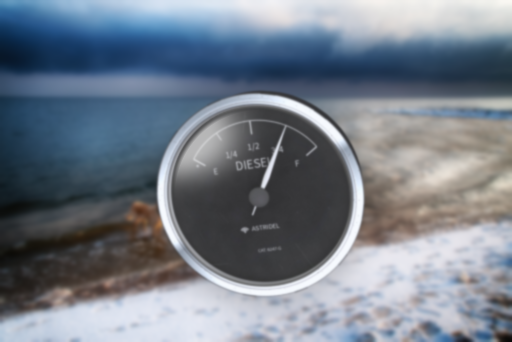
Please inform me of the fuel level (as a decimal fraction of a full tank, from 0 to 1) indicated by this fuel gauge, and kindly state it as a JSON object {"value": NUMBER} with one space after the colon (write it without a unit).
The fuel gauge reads {"value": 0.75}
